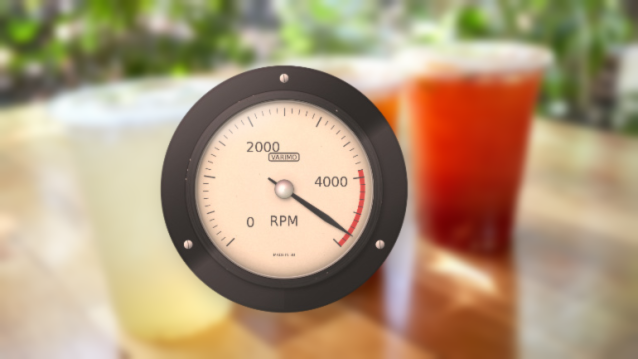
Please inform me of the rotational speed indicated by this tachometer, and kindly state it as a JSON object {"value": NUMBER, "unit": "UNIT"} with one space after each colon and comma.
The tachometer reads {"value": 4800, "unit": "rpm"}
